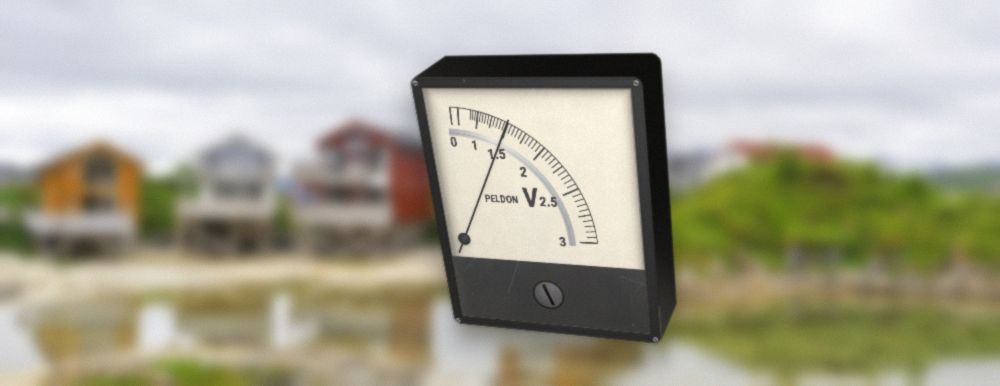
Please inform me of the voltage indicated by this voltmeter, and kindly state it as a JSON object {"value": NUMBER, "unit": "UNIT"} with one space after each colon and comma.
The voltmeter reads {"value": 1.5, "unit": "V"}
